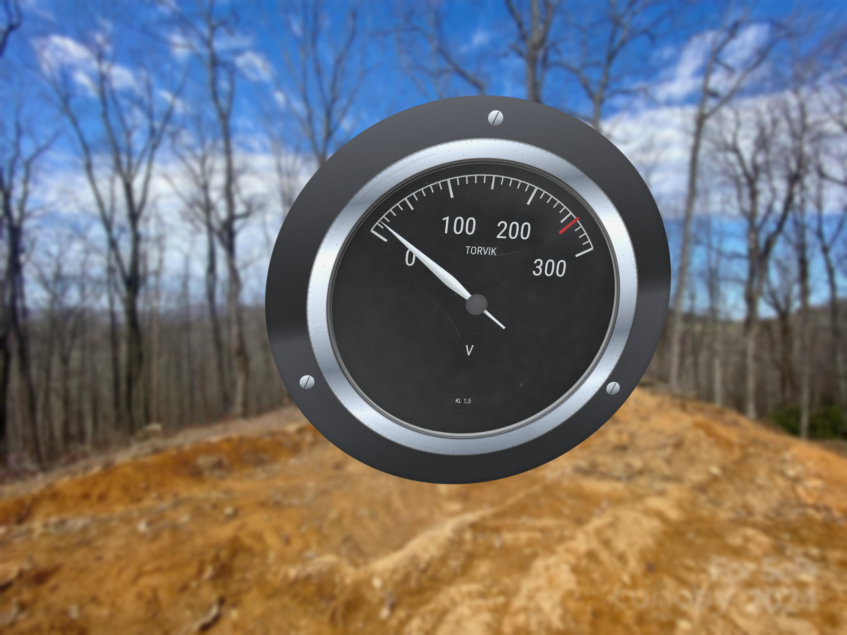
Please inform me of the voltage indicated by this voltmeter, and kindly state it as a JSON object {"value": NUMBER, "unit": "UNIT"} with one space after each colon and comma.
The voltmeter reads {"value": 15, "unit": "V"}
